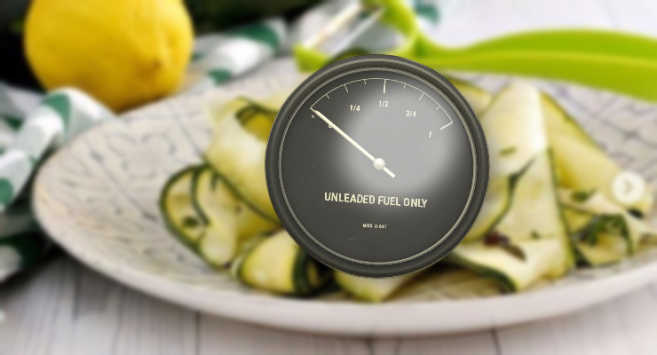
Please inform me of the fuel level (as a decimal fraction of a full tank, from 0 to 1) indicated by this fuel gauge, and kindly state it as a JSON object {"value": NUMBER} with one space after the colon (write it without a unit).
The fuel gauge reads {"value": 0}
